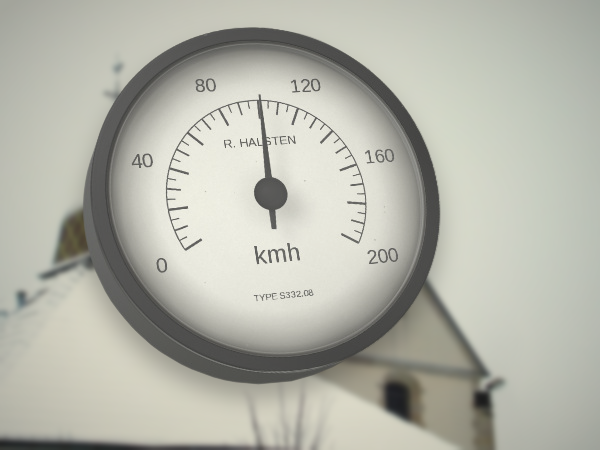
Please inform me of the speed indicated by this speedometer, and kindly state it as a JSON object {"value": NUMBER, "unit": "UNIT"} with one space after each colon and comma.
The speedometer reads {"value": 100, "unit": "km/h"}
